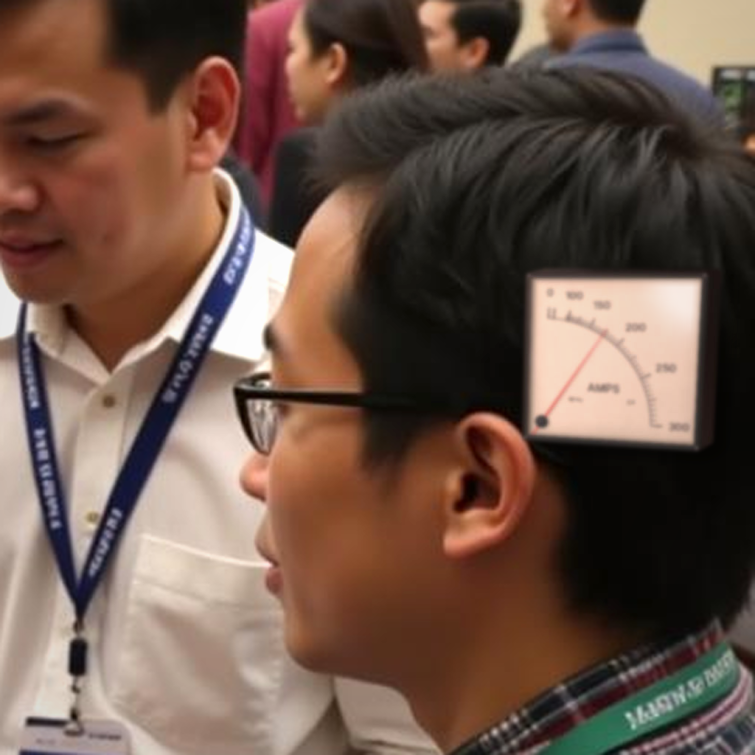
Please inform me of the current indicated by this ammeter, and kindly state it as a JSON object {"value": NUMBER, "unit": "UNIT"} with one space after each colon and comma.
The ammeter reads {"value": 175, "unit": "A"}
